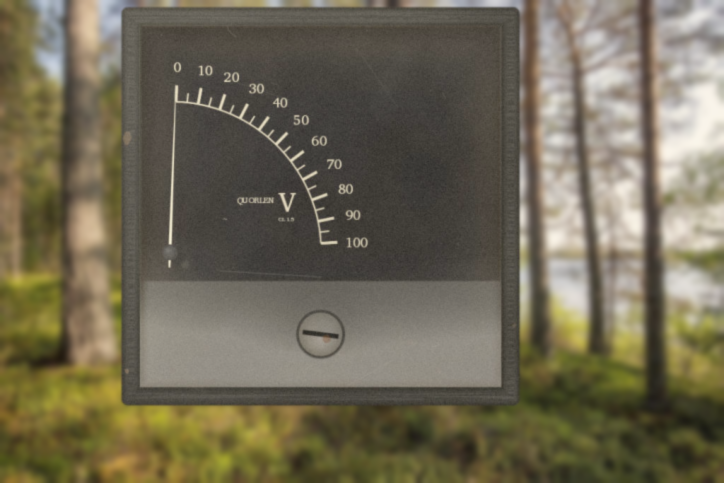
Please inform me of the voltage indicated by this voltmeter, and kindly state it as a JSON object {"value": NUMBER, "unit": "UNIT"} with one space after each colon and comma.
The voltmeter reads {"value": 0, "unit": "V"}
